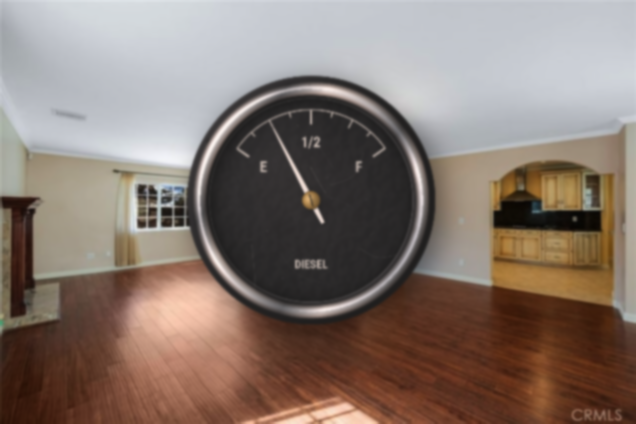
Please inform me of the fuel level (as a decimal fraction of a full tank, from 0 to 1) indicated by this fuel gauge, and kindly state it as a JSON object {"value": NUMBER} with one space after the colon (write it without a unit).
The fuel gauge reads {"value": 0.25}
